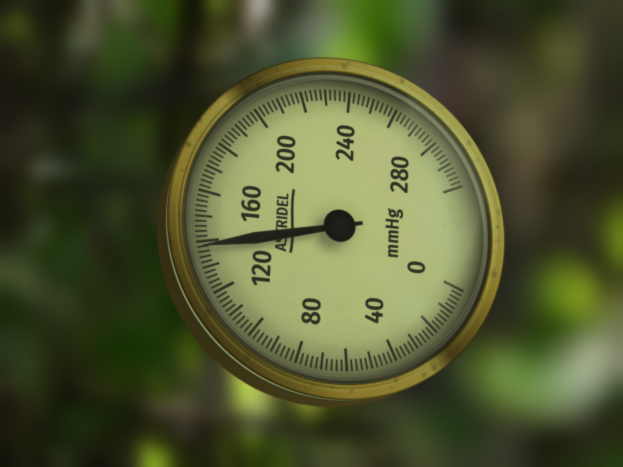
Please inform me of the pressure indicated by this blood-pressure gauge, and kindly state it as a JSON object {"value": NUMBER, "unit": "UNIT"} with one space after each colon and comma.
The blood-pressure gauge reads {"value": 138, "unit": "mmHg"}
